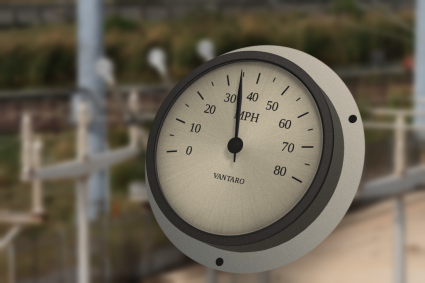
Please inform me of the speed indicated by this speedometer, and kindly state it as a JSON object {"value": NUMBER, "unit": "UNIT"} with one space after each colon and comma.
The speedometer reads {"value": 35, "unit": "mph"}
